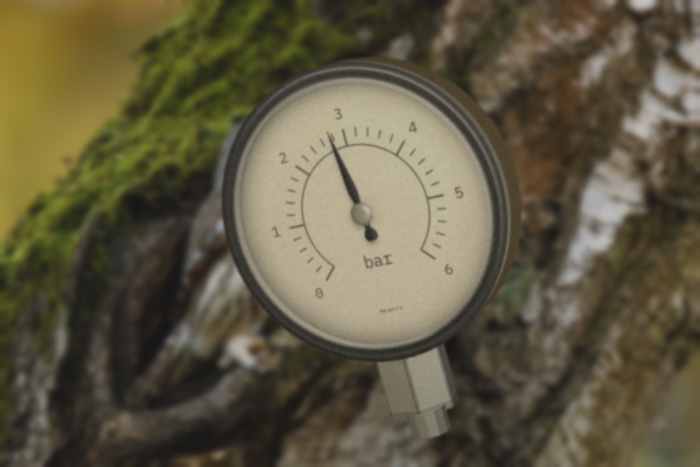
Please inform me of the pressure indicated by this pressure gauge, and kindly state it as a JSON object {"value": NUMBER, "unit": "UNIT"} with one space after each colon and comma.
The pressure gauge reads {"value": 2.8, "unit": "bar"}
